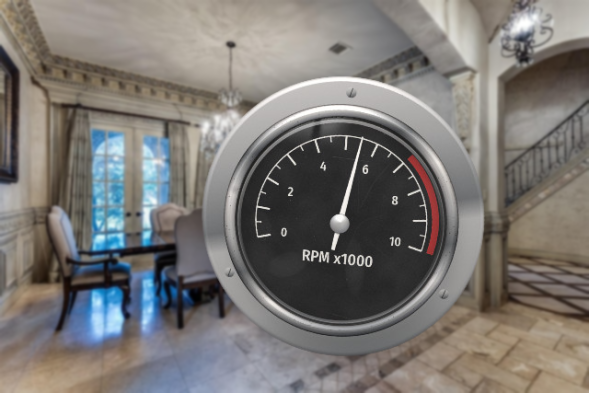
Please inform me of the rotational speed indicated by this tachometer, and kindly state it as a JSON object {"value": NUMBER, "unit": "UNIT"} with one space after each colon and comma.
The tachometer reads {"value": 5500, "unit": "rpm"}
